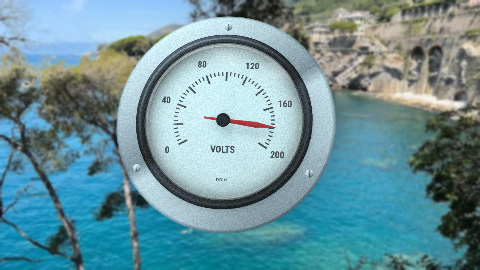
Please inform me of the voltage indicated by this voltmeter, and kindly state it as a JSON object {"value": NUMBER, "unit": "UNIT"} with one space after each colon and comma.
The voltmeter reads {"value": 180, "unit": "V"}
